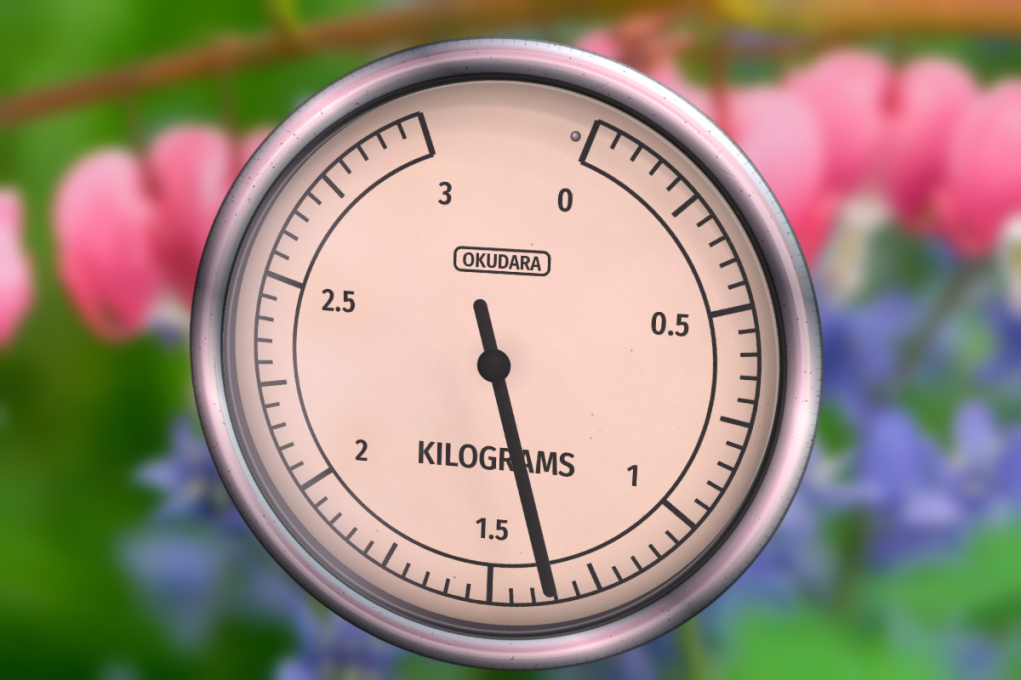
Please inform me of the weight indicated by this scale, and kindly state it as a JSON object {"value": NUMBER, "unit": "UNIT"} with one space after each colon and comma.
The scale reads {"value": 1.35, "unit": "kg"}
